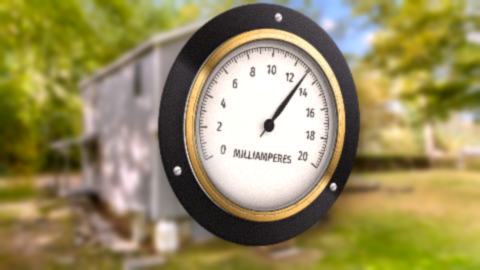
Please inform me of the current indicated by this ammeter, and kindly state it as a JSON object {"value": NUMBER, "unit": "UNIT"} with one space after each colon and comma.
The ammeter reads {"value": 13, "unit": "mA"}
